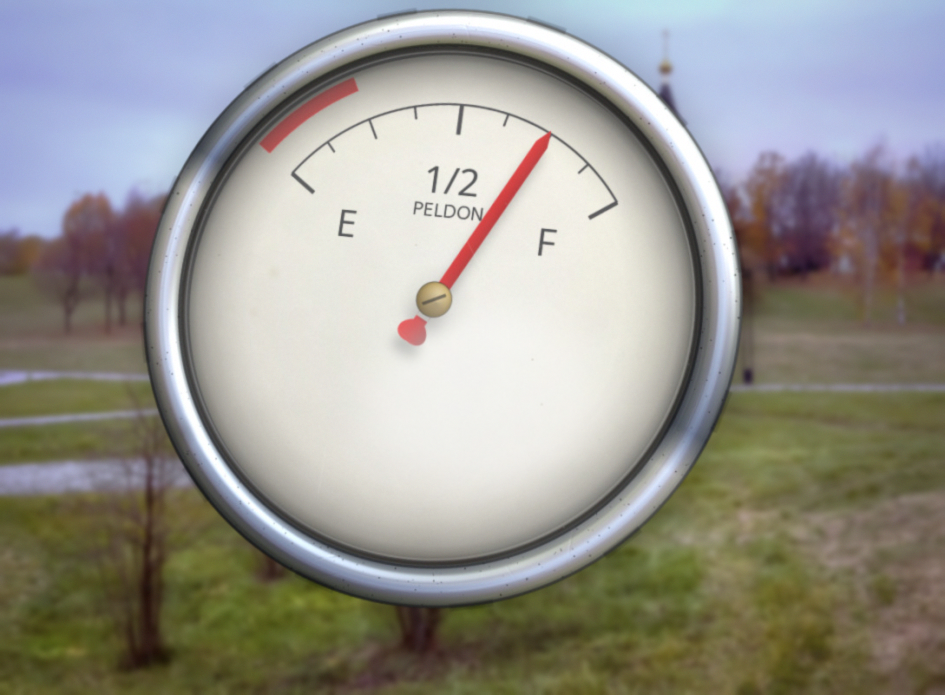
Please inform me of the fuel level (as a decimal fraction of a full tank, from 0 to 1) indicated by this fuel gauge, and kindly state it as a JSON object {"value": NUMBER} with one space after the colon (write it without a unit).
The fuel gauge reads {"value": 0.75}
